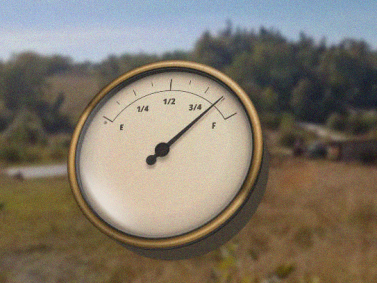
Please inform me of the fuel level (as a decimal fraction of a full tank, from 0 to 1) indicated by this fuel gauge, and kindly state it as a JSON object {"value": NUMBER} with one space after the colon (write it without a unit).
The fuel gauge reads {"value": 0.875}
